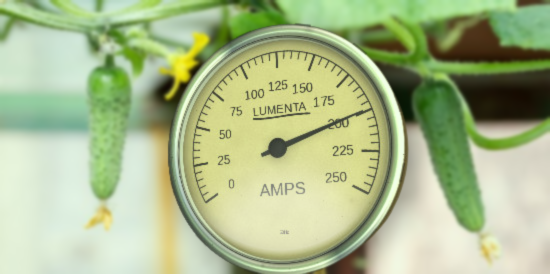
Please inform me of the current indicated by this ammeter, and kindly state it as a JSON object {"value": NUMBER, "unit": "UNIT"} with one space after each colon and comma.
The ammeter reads {"value": 200, "unit": "A"}
